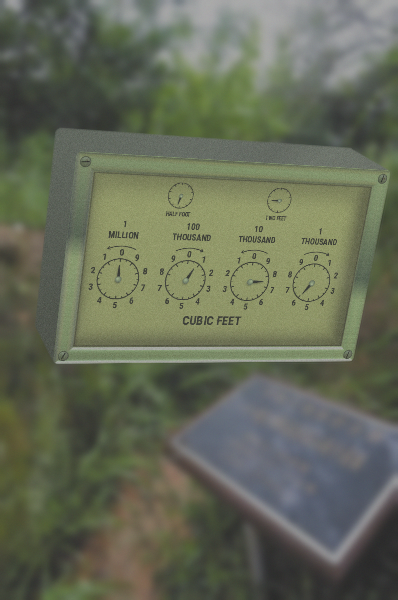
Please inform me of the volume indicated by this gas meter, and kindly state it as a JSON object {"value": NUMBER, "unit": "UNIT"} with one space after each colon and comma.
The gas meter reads {"value": 7600, "unit": "ft³"}
